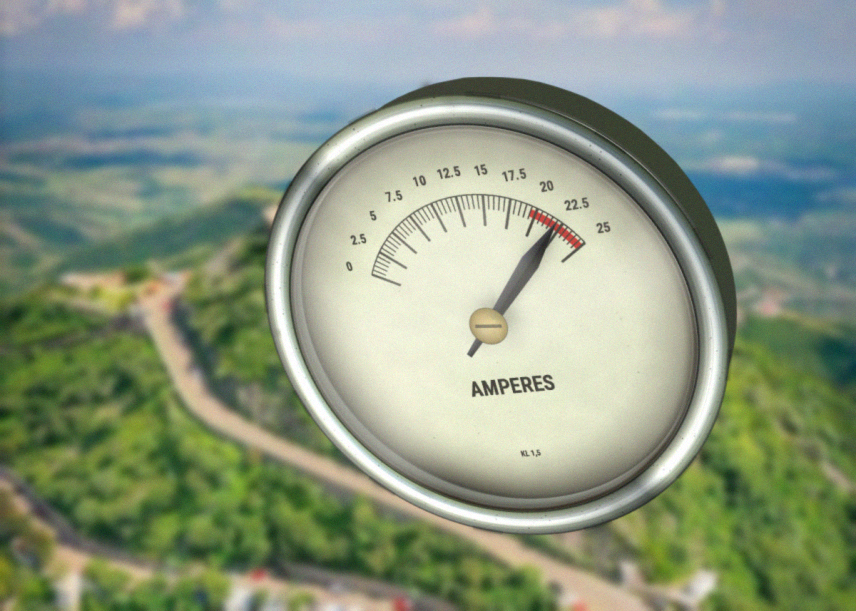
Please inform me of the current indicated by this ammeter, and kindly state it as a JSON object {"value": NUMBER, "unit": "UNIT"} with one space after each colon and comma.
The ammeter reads {"value": 22, "unit": "A"}
